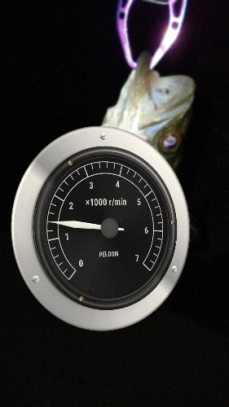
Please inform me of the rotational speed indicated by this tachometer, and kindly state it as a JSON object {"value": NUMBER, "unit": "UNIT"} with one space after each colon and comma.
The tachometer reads {"value": 1400, "unit": "rpm"}
